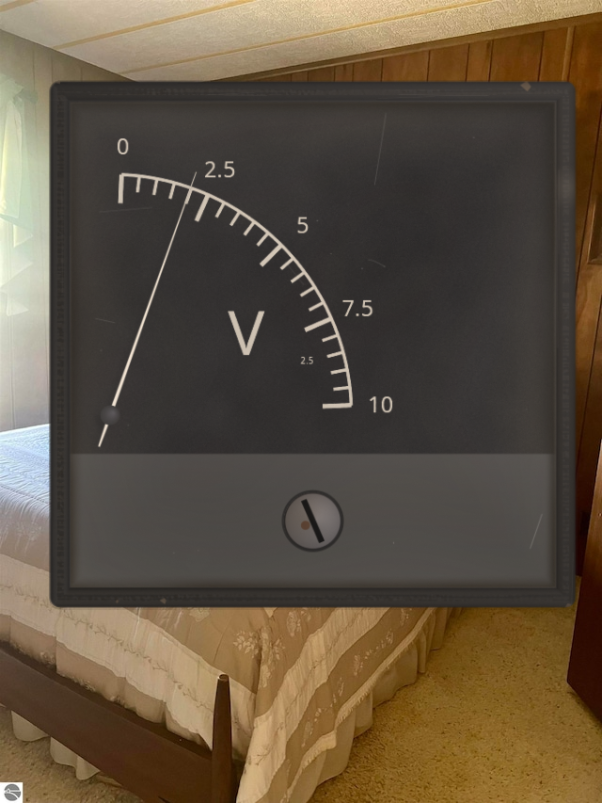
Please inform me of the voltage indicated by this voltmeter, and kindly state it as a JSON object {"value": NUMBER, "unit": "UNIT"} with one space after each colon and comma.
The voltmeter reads {"value": 2, "unit": "V"}
